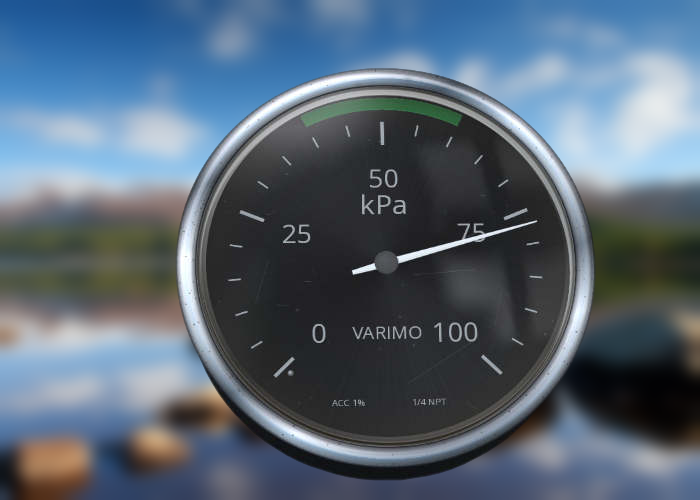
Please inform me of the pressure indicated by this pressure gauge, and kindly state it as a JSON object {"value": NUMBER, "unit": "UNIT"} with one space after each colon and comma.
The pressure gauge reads {"value": 77.5, "unit": "kPa"}
